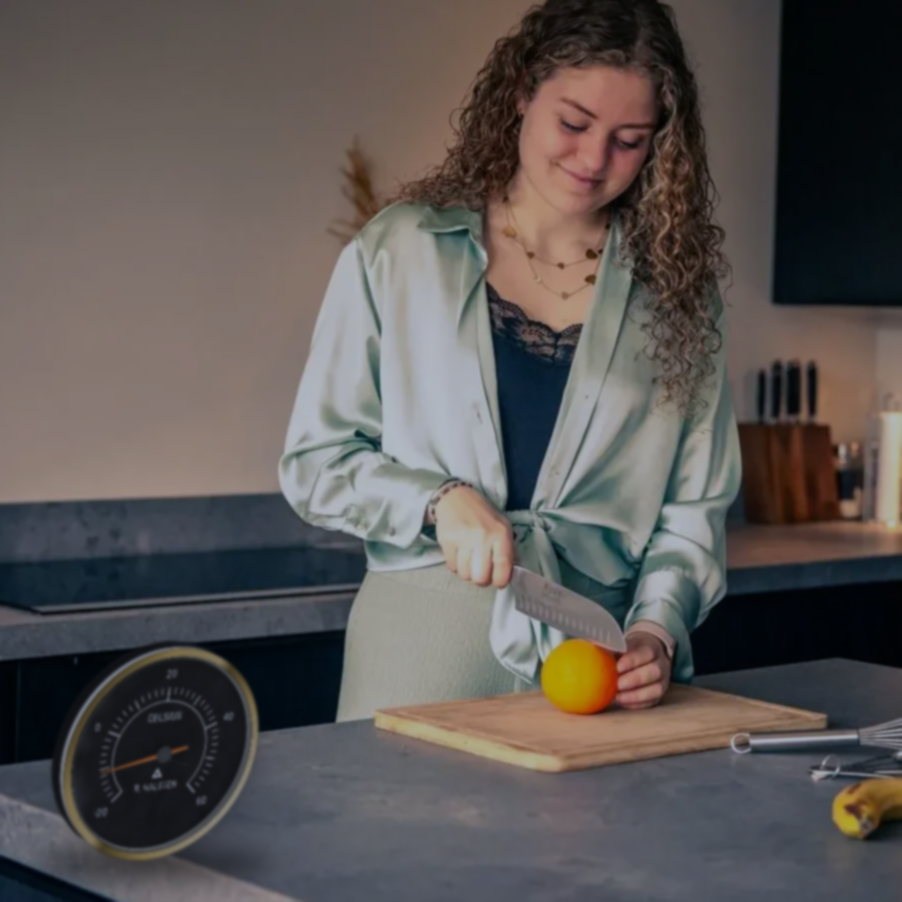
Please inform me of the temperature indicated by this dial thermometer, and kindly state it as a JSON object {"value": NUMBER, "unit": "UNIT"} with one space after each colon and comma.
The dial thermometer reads {"value": -10, "unit": "°C"}
